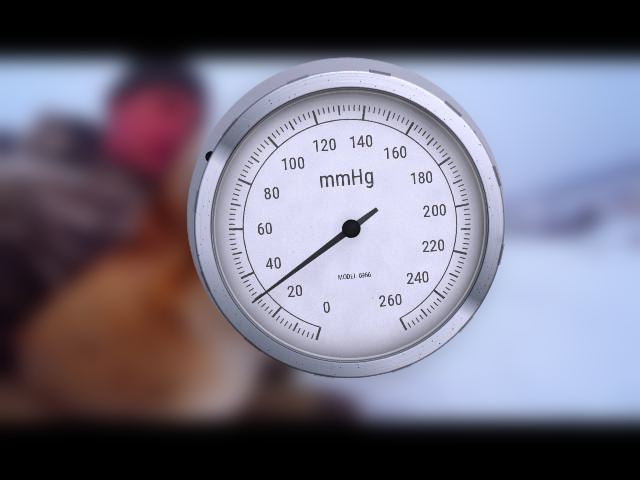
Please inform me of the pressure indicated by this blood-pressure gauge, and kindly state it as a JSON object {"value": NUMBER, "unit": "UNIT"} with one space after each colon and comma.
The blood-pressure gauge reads {"value": 30, "unit": "mmHg"}
